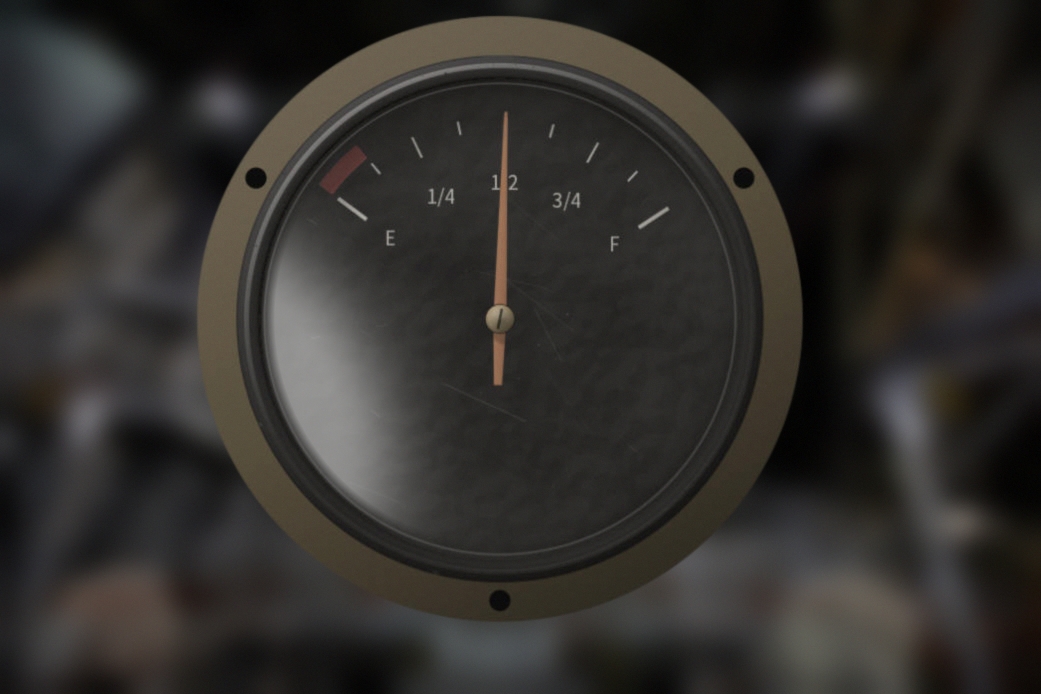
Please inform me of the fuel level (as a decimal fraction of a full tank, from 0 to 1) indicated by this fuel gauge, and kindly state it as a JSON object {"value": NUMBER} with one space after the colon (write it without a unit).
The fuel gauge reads {"value": 0.5}
